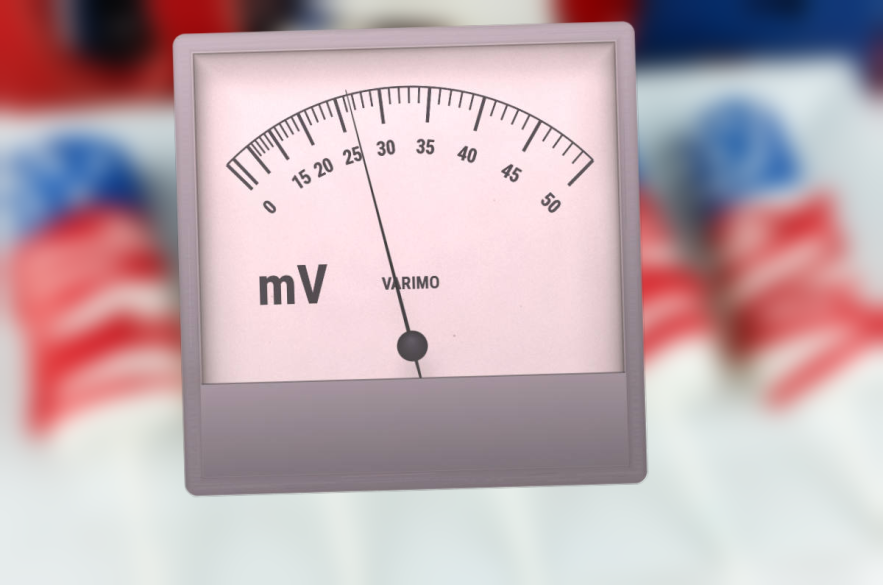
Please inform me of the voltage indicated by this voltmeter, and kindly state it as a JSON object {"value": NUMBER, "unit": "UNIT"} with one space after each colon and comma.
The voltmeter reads {"value": 26.5, "unit": "mV"}
